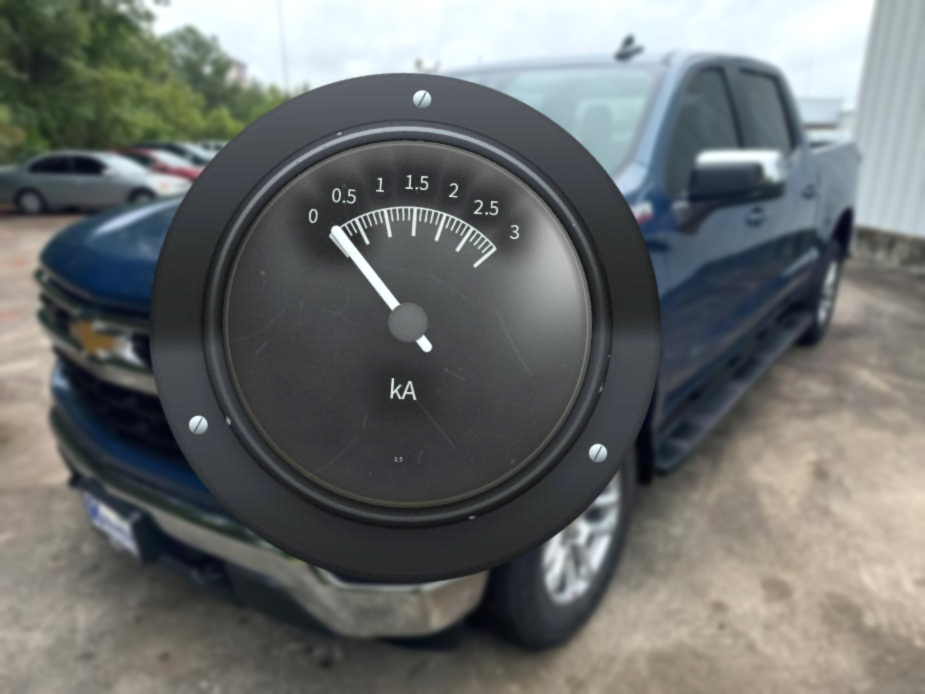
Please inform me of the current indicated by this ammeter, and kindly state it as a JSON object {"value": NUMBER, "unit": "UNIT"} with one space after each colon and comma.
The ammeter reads {"value": 0.1, "unit": "kA"}
